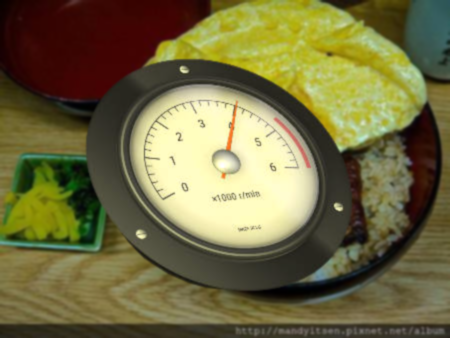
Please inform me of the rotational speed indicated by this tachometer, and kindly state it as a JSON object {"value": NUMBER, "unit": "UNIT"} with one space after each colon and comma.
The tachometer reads {"value": 4000, "unit": "rpm"}
